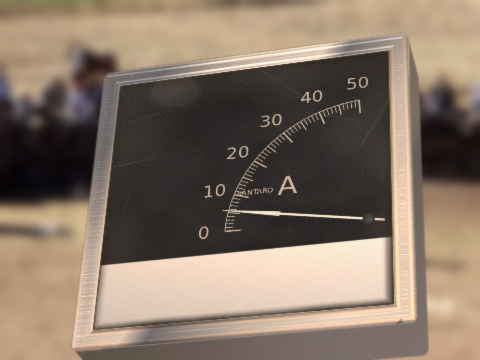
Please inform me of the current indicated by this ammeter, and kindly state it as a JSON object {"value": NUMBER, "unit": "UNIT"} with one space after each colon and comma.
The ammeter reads {"value": 5, "unit": "A"}
